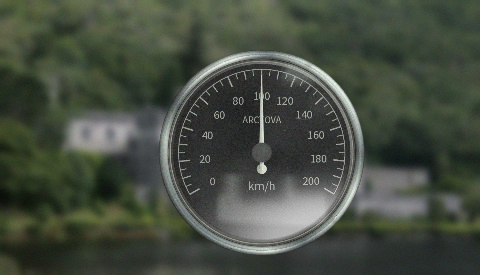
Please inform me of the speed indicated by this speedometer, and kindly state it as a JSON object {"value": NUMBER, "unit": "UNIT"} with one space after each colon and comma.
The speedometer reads {"value": 100, "unit": "km/h"}
